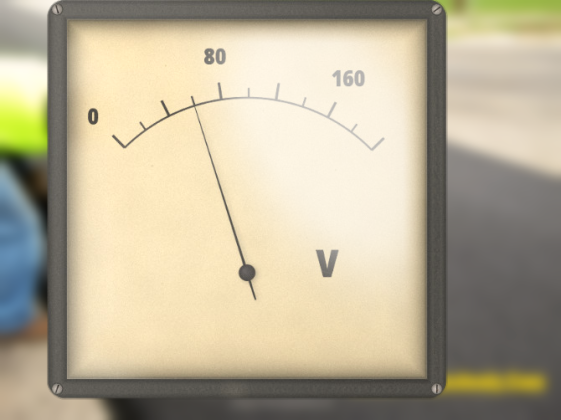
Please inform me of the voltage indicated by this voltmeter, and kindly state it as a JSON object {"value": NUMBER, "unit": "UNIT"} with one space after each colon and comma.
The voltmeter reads {"value": 60, "unit": "V"}
